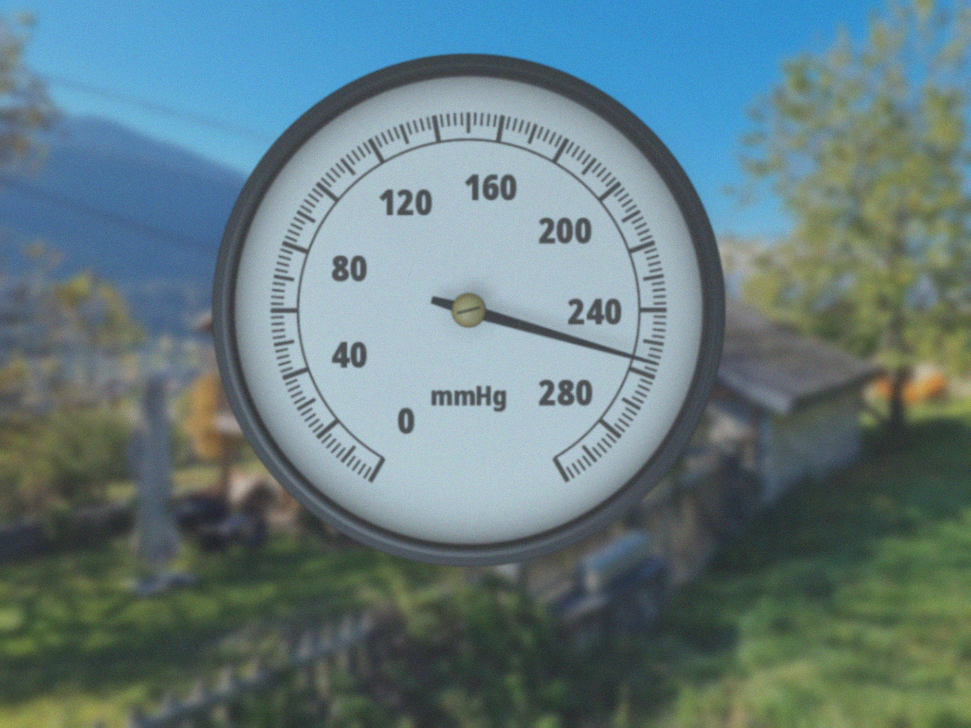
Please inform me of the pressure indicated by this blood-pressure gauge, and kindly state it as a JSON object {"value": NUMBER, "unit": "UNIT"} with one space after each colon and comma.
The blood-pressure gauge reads {"value": 256, "unit": "mmHg"}
